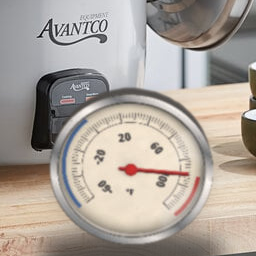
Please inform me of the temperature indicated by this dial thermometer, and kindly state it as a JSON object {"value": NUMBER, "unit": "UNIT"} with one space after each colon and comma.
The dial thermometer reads {"value": 90, "unit": "°F"}
